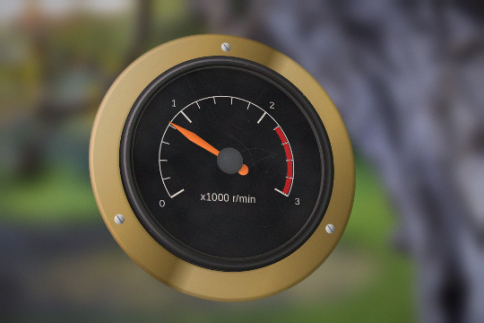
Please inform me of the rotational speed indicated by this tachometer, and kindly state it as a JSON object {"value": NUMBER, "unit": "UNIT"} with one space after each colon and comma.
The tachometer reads {"value": 800, "unit": "rpm"}
